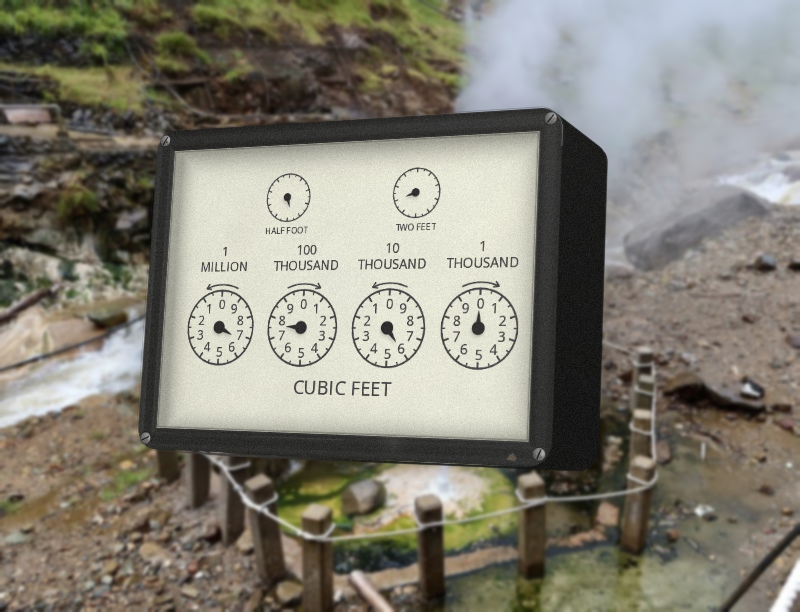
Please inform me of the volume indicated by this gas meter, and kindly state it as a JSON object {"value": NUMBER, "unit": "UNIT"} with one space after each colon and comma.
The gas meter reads {"value": 676000, "unit": "ft³"}
